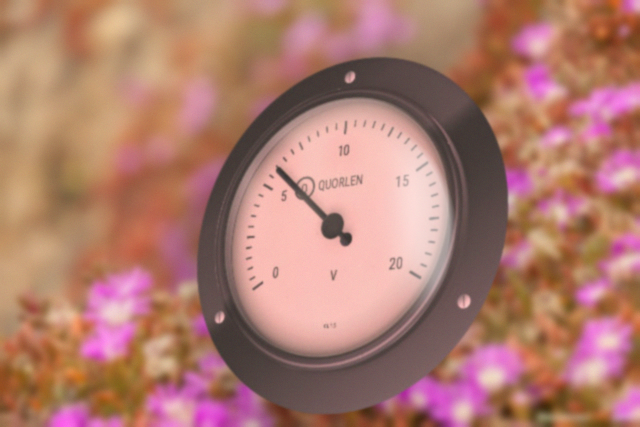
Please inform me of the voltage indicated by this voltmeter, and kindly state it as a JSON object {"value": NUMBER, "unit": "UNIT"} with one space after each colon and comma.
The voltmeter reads {"value": 6, "unit": "V"}
